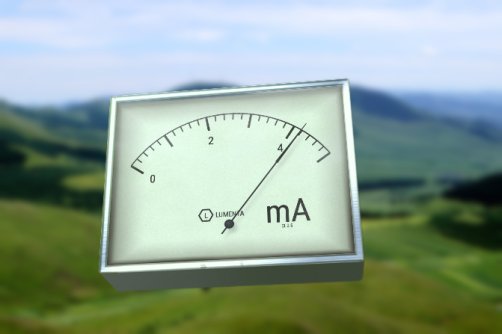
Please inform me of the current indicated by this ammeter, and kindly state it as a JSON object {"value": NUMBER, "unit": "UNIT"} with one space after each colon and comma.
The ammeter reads {"value": 4.2, "unit": "mA"}
